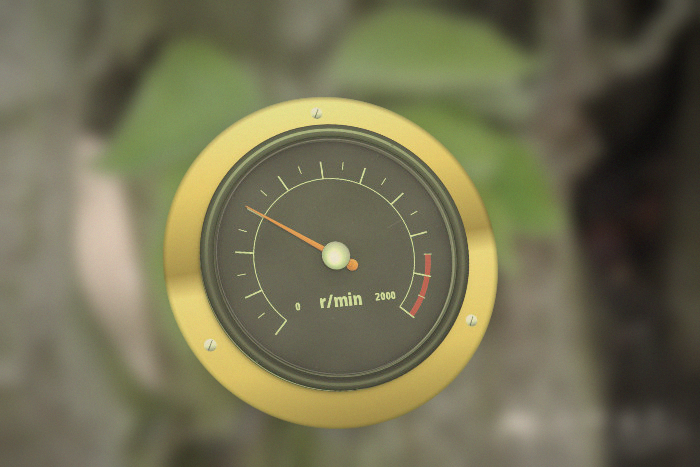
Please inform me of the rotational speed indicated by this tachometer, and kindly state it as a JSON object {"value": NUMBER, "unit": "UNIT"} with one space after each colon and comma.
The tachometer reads {"value": 600, "unit": "rpm"}
